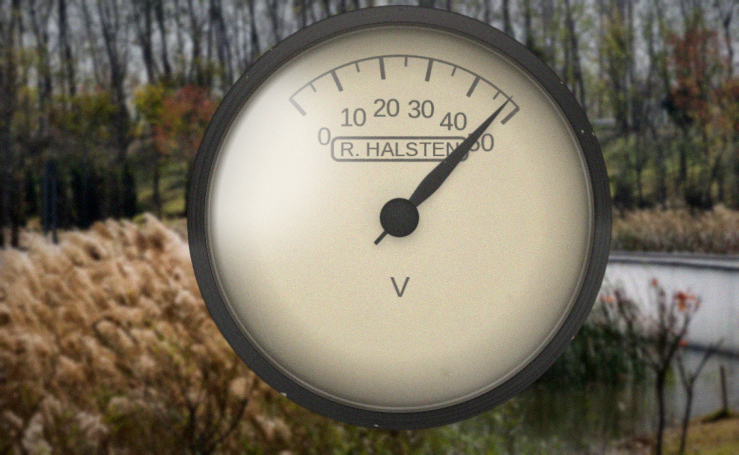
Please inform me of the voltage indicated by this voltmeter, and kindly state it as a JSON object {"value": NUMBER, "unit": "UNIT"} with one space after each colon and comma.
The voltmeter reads {"value": 47.5, "unit": "V"}
